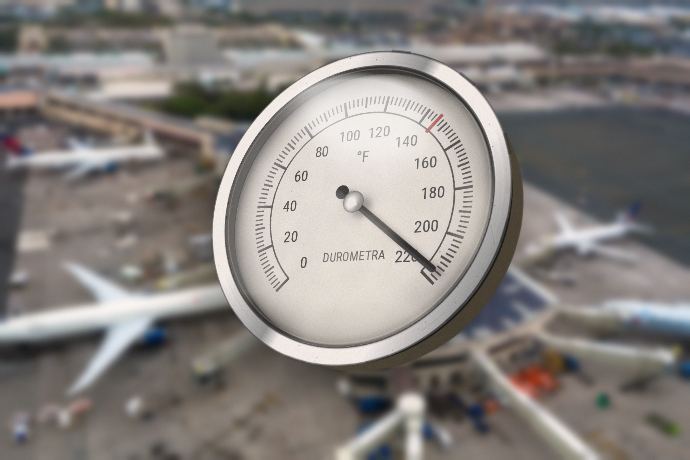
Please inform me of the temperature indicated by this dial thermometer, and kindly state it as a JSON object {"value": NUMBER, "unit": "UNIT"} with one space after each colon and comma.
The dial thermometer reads {"value": 216, "unit": "°F"}
